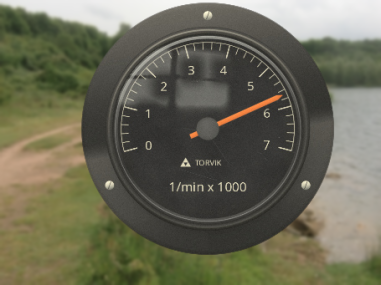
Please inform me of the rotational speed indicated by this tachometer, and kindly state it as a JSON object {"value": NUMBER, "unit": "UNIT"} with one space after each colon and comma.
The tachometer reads {"value": 5700, "unit": "rpm"}
